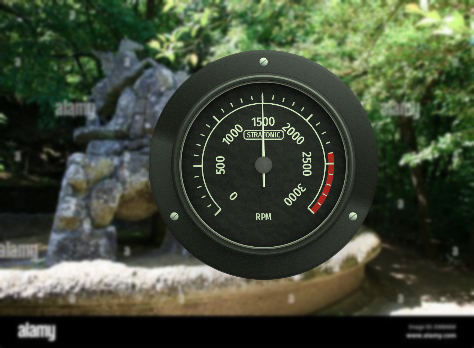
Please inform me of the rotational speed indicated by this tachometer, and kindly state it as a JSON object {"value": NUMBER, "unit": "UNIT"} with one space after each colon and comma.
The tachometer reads {"value": 1500, "unit": "rpm"}
